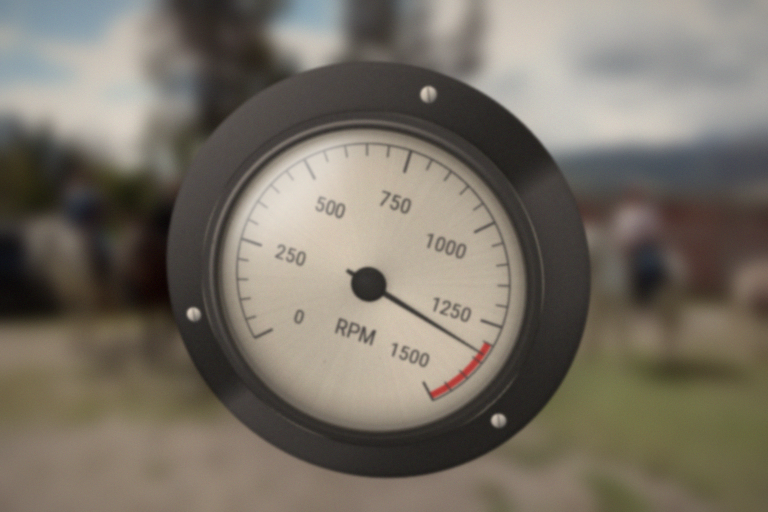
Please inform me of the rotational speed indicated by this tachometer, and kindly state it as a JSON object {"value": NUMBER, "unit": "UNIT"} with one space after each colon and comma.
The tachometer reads {"value": 1325, "unit": "rpm"}
